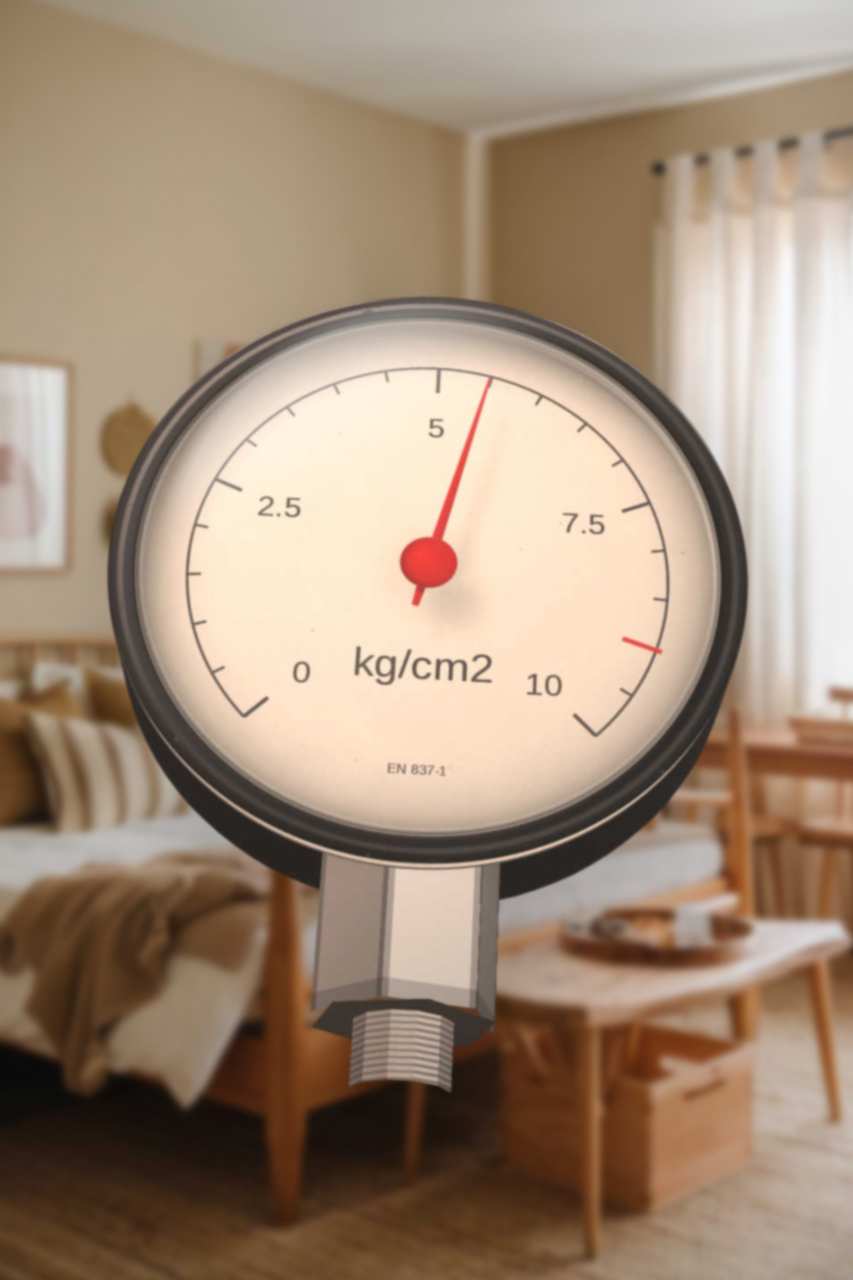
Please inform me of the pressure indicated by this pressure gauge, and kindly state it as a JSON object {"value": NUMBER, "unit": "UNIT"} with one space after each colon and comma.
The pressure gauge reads {"value": 5.5, "unit": "kg/cm²"}
